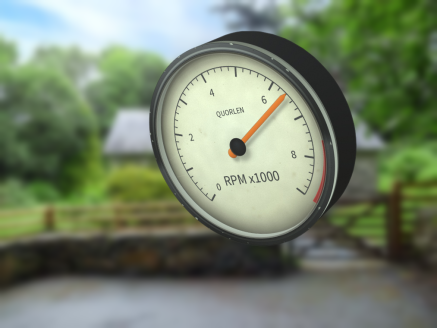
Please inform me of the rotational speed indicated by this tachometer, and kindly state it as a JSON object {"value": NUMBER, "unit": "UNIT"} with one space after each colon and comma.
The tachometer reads {"value": 6400, "unit": "rpm"}
